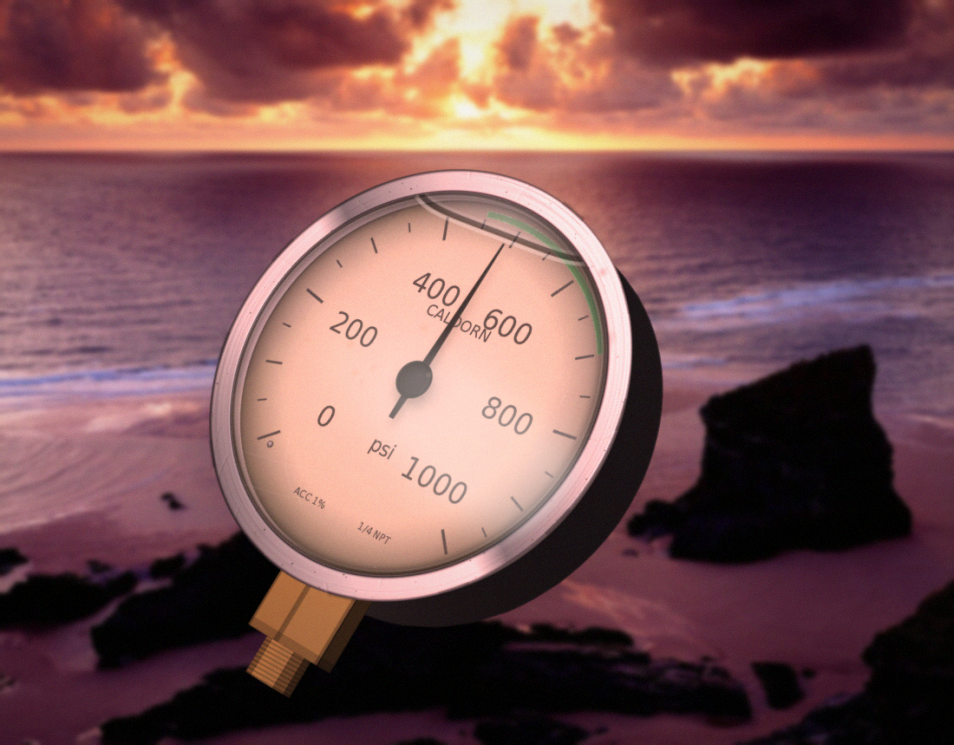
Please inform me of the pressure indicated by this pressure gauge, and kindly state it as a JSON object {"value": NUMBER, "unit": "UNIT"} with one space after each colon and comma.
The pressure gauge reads {"value": 500, "unit": "psi"}
